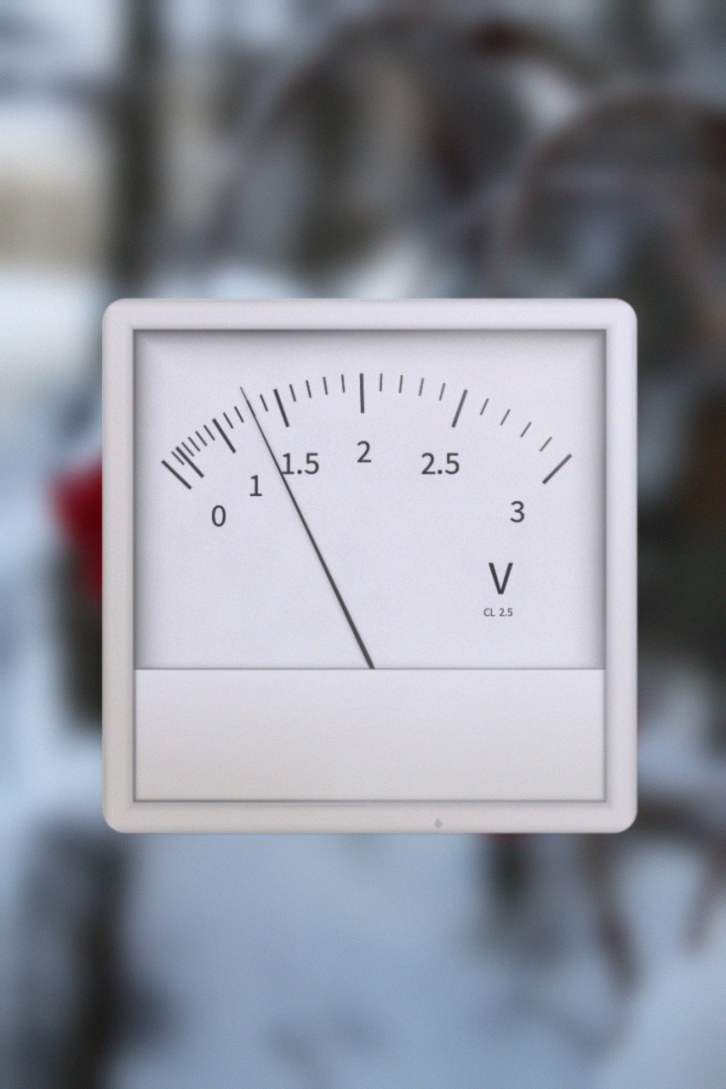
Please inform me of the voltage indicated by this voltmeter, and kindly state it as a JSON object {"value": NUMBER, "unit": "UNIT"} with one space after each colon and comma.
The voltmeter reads {"value": 1.3, "unit": "V"}
